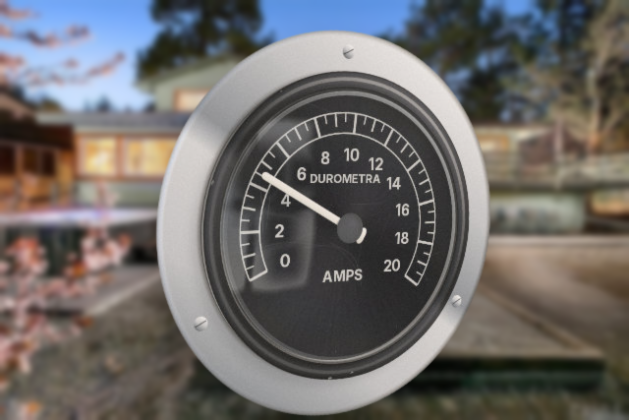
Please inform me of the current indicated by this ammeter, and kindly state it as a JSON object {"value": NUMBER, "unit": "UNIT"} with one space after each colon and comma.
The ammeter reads {"value": 4.5, "unit": "A"}
